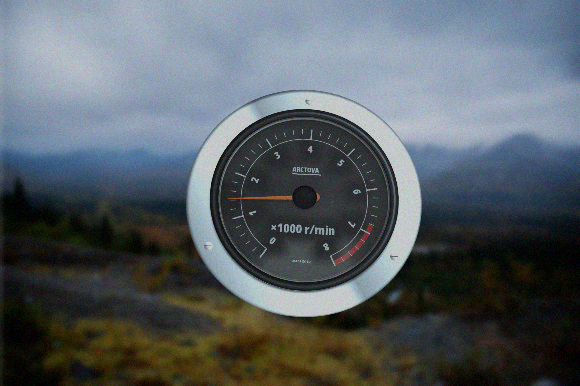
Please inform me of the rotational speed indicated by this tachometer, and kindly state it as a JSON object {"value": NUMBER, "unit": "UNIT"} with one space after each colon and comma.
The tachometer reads {"value": 1400, "unit": "rpm"}
